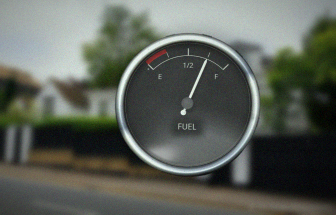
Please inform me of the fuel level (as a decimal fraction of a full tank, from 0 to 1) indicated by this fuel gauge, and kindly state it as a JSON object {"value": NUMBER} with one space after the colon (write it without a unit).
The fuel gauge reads {"value": 0.75}
